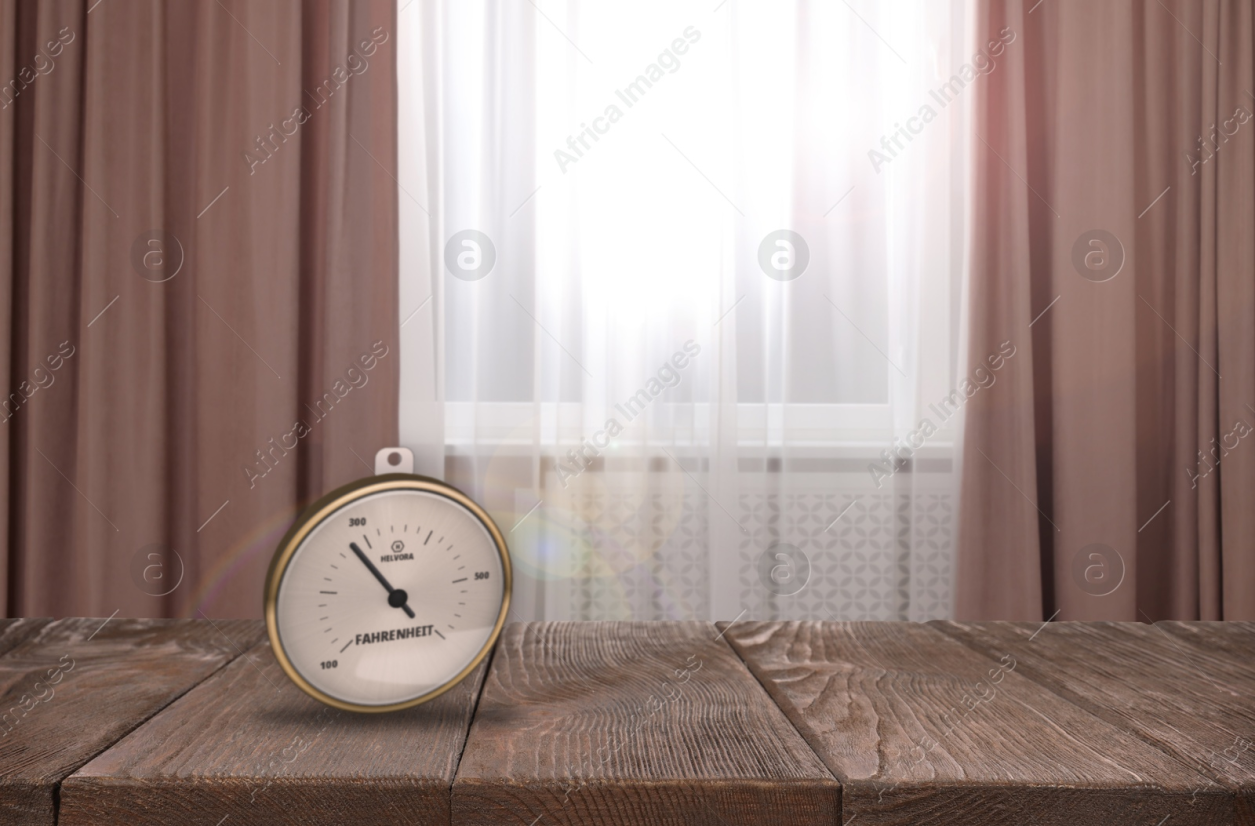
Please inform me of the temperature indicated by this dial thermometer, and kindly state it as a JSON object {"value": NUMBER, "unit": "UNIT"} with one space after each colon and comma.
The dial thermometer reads {"value": 280, "unit": "°F"}
